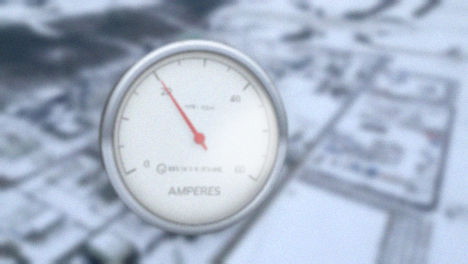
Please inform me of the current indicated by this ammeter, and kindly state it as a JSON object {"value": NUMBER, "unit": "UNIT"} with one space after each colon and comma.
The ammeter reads {"value": 20, "unit": "A"}
